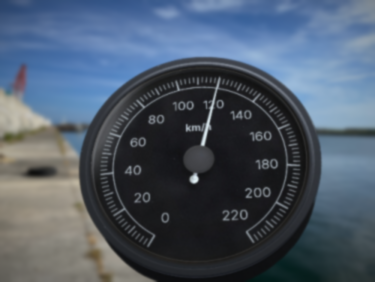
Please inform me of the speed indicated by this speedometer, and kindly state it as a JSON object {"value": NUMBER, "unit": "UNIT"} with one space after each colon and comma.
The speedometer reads {"value": 120, "unit": "km/h"}
